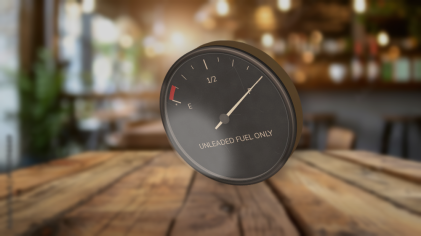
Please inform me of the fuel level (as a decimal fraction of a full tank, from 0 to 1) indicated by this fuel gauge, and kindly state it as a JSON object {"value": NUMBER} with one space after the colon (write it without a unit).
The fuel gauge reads {"value": 1}
